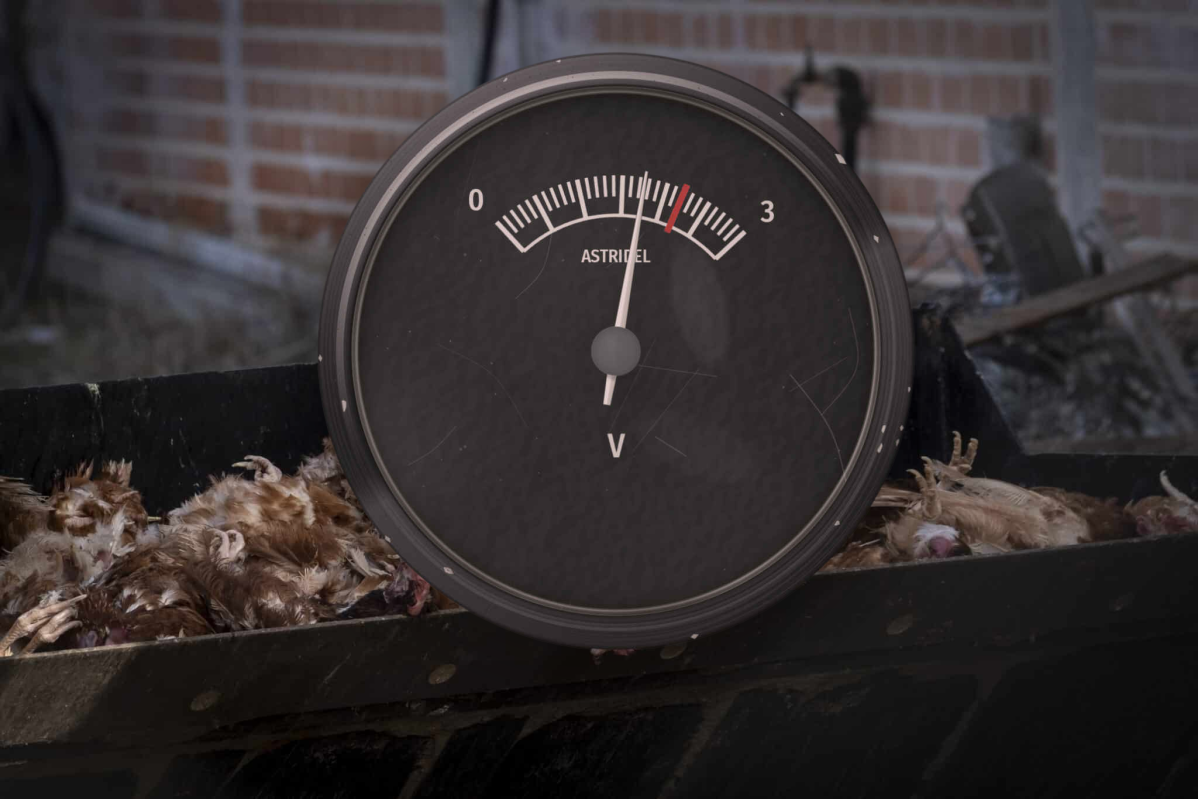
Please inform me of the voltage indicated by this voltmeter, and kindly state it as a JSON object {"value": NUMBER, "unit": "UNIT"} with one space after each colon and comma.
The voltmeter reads {"value": 1.75, "unit": "V"}
